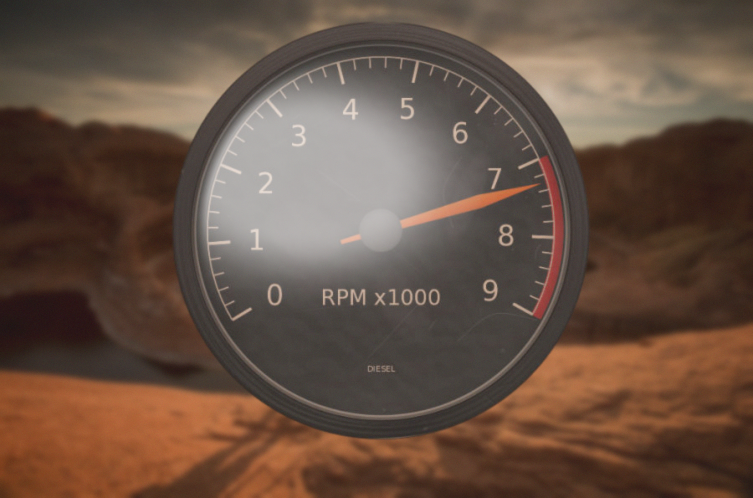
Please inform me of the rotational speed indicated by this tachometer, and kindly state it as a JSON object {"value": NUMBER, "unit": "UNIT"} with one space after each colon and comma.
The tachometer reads {"value": 7300, "unit": "rpm"}
